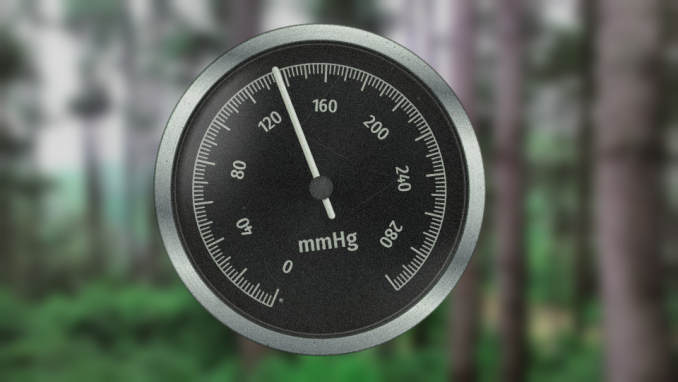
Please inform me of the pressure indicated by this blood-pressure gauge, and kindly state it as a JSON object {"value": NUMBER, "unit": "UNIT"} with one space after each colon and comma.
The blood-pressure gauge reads {"value": 136, "unit": "mmHg"}
